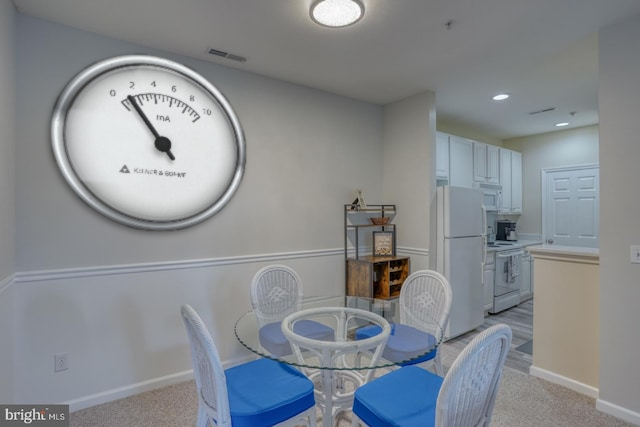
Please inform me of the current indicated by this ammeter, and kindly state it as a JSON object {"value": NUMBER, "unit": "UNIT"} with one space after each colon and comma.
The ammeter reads {"value": 1, "unit": "mA"}
